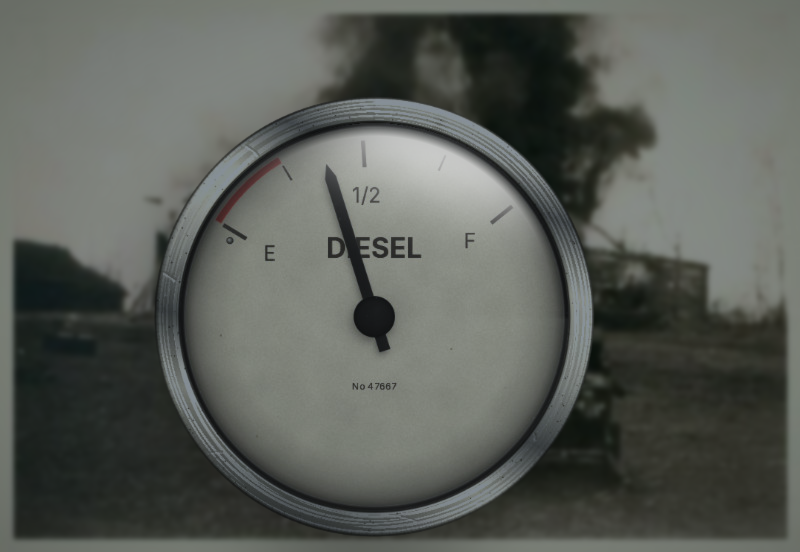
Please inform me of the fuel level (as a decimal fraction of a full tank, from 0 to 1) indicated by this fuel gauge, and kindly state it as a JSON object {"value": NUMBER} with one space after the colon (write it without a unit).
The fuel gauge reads {"value": 0.375}
